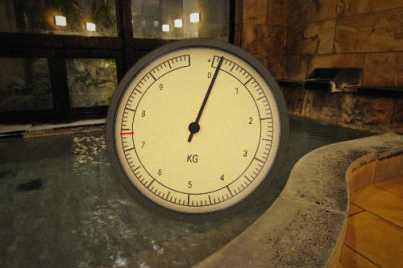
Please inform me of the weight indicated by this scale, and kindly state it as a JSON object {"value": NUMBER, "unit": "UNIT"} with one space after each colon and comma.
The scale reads {"value": 0.2, "unit": "kg"}
